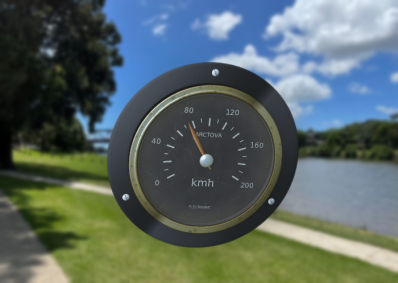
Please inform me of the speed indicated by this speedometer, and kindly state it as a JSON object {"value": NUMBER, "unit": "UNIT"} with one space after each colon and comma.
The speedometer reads {"value": 75, "unit": "km/h"}
